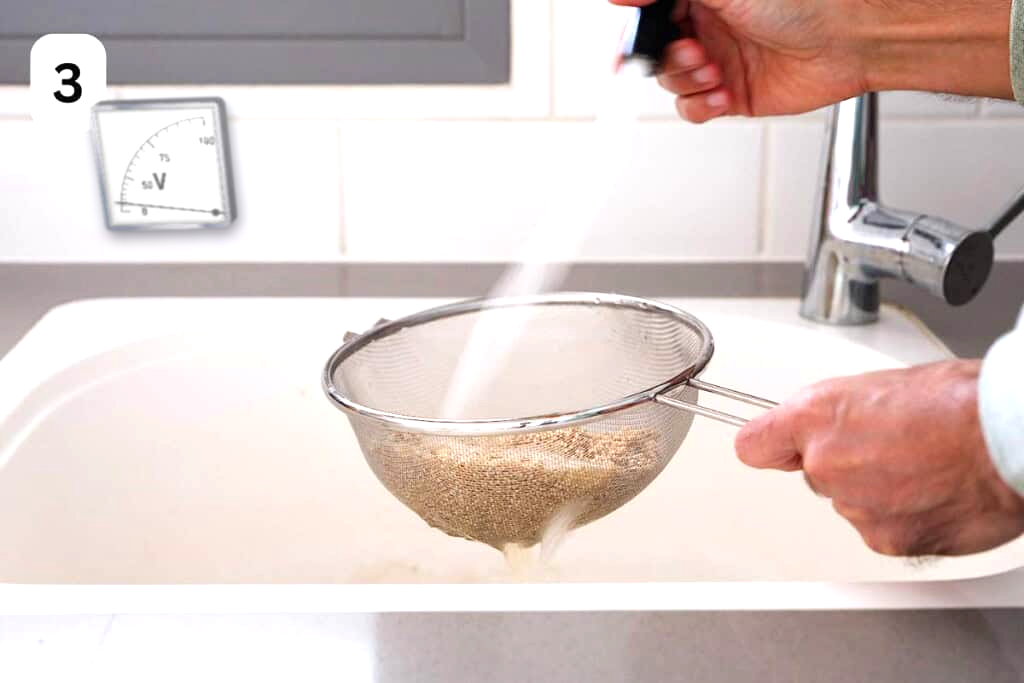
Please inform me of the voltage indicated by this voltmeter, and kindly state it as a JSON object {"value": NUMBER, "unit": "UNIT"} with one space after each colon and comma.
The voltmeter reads {"value": 25, "unit": "V"}
